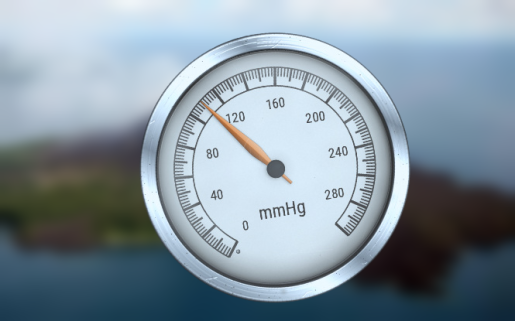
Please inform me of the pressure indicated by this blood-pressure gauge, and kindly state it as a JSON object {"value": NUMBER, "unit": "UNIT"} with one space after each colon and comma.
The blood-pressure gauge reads {"value": 110, "unit": "mmHg"}
